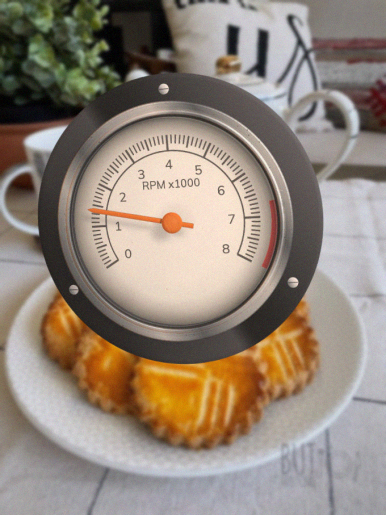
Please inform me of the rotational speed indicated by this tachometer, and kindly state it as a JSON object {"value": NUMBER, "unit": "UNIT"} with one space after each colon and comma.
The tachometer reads {"value": 1400, "unit": "rpm"}
